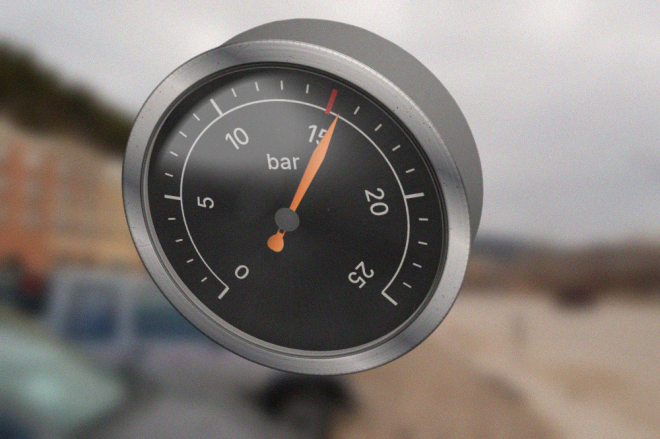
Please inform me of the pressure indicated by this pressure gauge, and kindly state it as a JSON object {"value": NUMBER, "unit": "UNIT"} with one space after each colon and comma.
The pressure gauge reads {"value": 15.5, "unit": "bar"}
